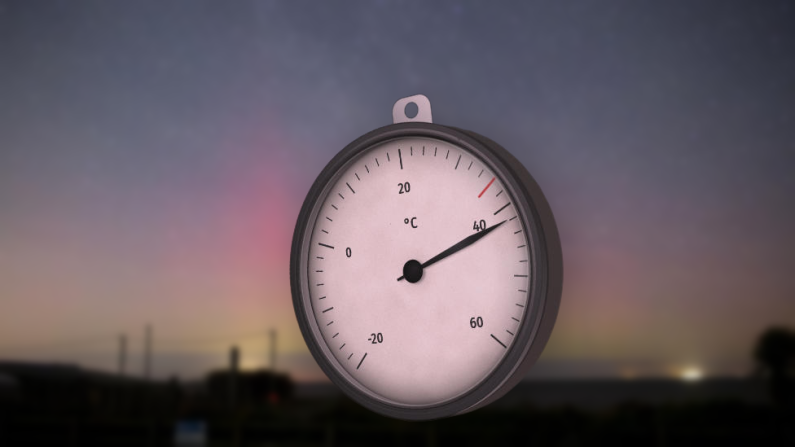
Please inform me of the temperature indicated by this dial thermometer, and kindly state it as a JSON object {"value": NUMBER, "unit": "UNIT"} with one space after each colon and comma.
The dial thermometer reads {"value": 42, "unit": "°C"}
